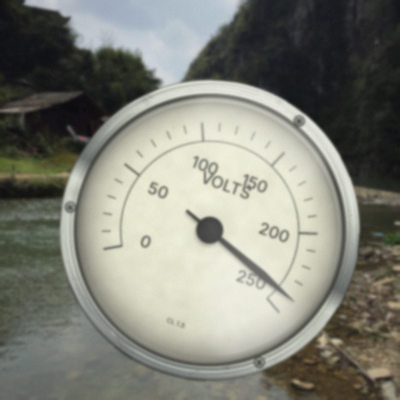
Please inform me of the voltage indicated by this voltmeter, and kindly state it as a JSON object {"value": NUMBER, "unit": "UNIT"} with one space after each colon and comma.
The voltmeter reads {"value": 240, "unit": "V"}
